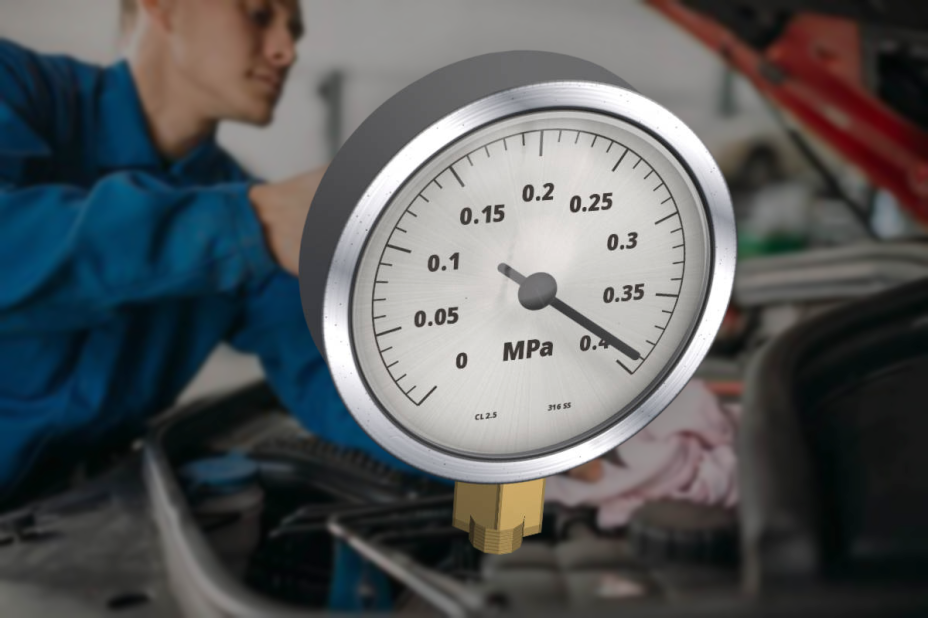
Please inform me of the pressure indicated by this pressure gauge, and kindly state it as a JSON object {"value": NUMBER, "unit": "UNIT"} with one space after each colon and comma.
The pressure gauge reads {"value": 0.39, "unit": "MPa"}
